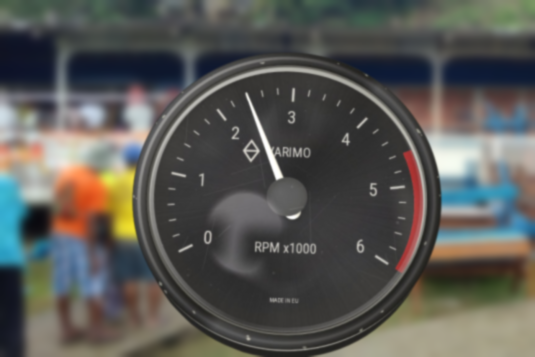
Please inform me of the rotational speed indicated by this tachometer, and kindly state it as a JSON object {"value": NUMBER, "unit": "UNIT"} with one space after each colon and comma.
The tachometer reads {"value": 2400, "unit": "rpm"}
